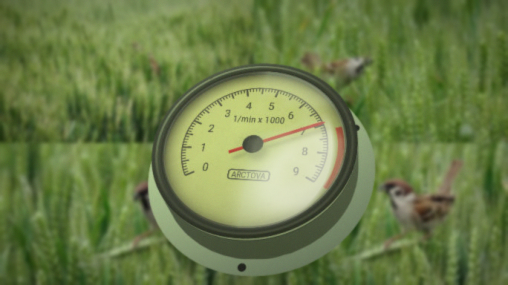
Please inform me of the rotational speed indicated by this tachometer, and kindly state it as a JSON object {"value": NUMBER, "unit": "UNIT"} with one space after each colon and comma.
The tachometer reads {"value": 7000, "unit": "rpm"}
